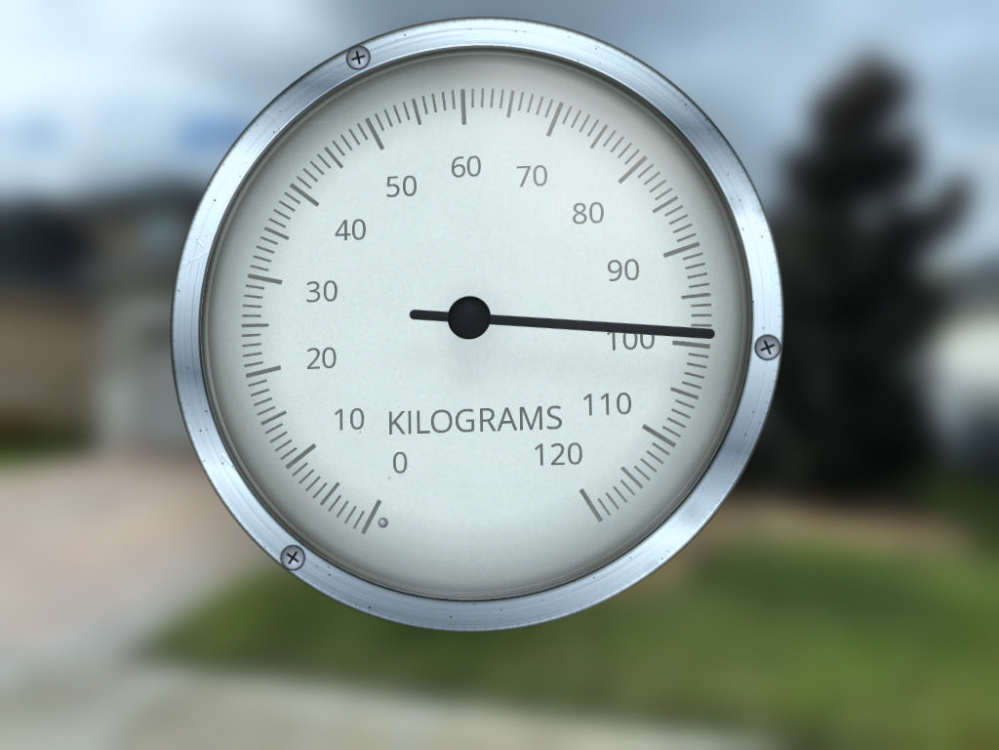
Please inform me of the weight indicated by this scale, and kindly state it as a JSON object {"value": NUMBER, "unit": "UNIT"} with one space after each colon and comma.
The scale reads {"value": 99, "unit": "kg"}
